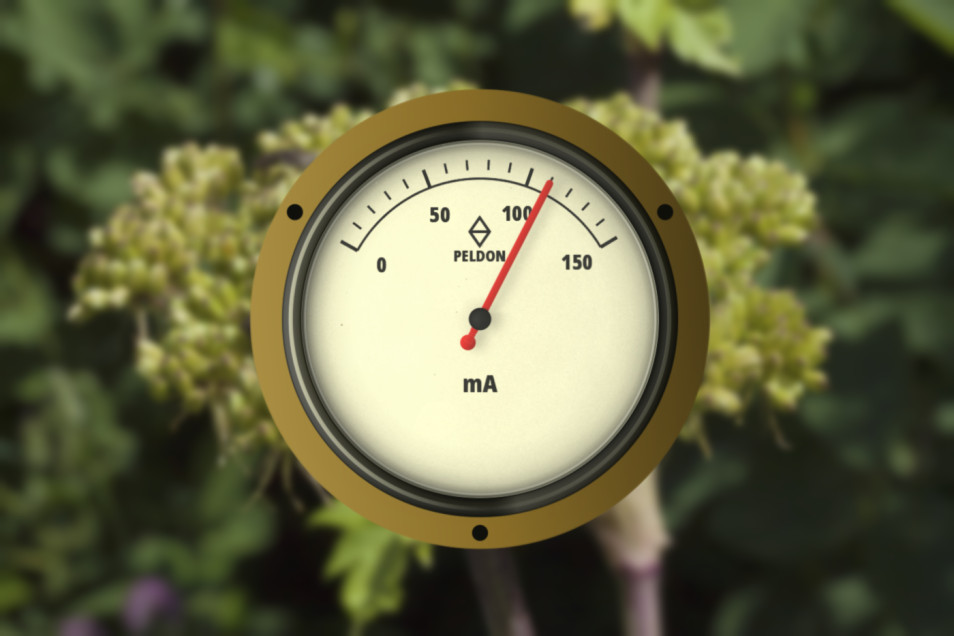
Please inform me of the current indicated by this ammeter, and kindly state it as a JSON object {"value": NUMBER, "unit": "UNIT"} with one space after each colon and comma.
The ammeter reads {"value": 110, "unit": "mA"}
